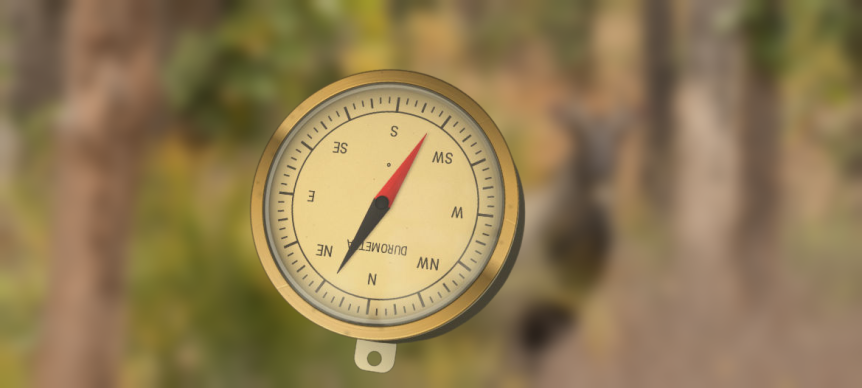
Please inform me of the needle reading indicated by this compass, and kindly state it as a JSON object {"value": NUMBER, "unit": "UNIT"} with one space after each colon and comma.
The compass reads {"value": 205, "unit": "°"}
